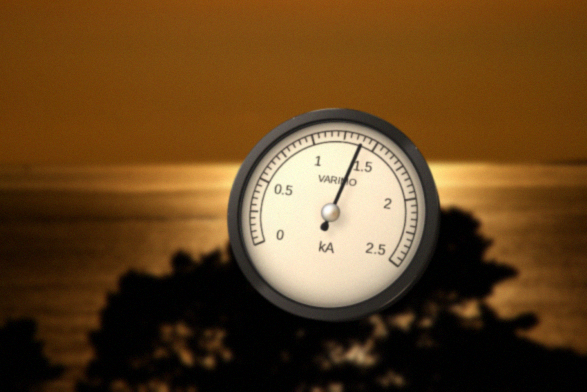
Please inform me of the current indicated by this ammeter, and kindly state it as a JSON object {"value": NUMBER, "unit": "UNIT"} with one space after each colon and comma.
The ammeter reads {"value": 1.4, "unit": "kA"}
